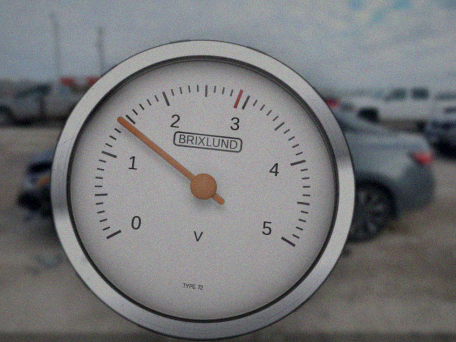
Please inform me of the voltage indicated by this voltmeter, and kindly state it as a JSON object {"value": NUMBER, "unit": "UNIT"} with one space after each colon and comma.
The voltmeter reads {"value": 1.4, "unit": "V"}
